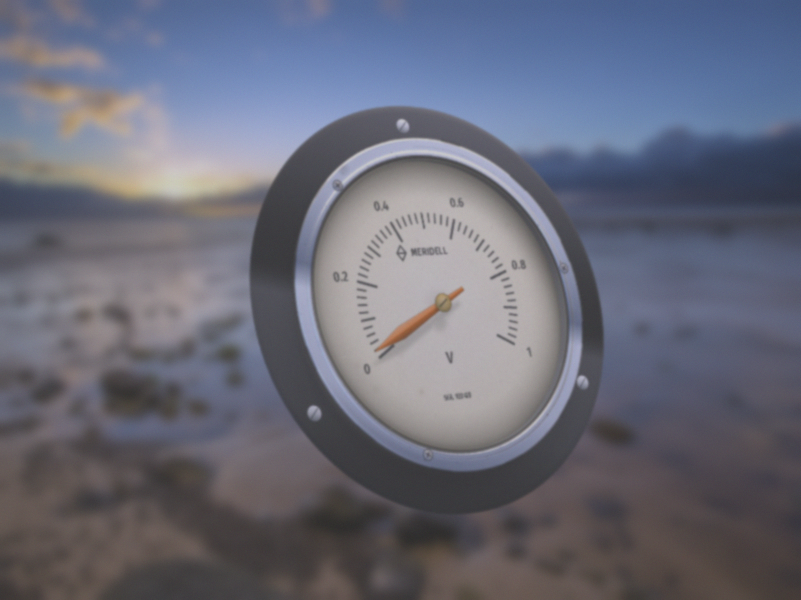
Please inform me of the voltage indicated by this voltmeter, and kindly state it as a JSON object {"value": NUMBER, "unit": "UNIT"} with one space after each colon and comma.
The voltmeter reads {"value": 0.02, "unit": "V"}
